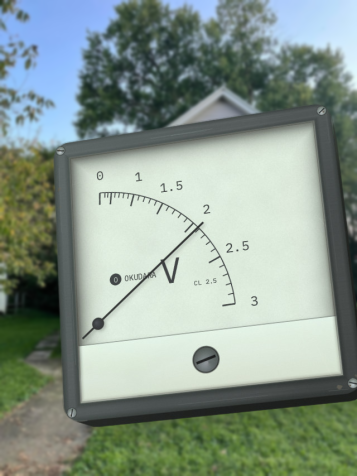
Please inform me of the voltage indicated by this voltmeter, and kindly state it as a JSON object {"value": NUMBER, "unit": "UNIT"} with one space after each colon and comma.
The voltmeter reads {"value": 2.1, "unit": "V"}
